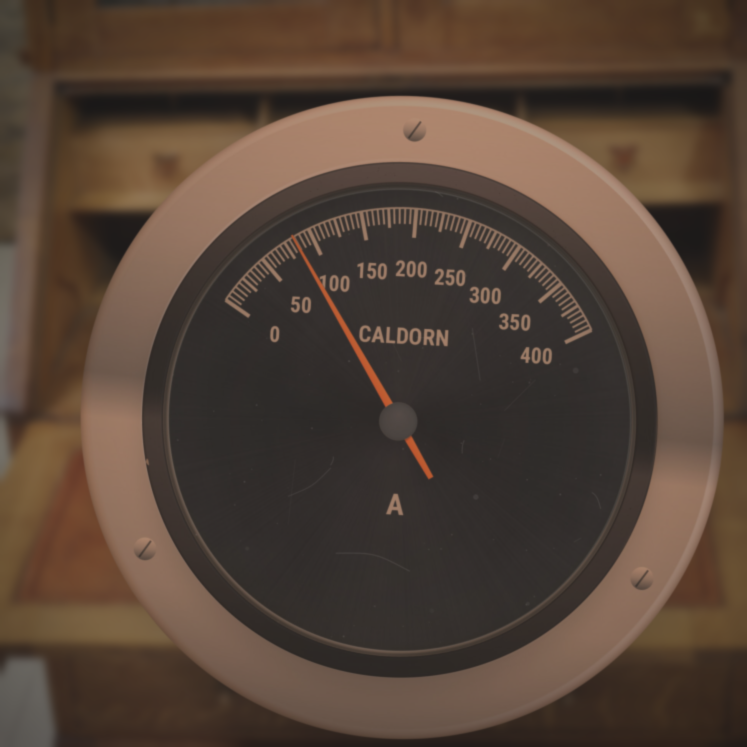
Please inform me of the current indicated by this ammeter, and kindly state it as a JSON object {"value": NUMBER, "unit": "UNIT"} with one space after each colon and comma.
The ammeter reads {"value": 85, "unit": "A"}
